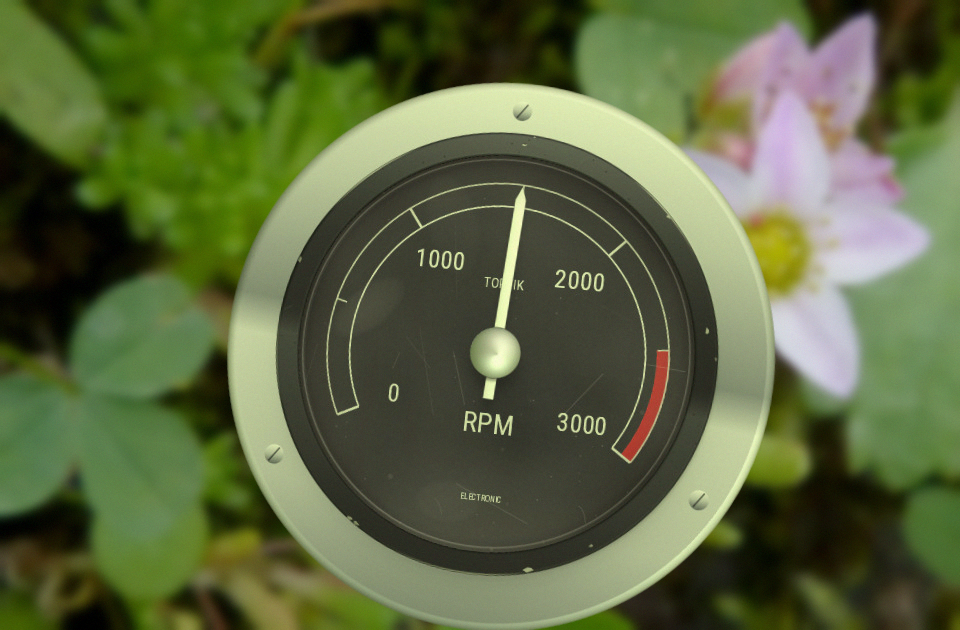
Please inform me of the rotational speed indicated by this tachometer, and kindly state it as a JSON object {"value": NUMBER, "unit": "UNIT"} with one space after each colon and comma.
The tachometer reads {"value": 1500, "unit": "rpm"}
